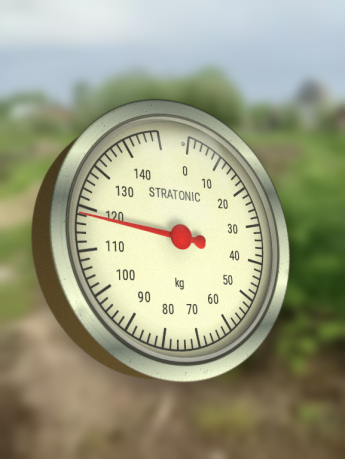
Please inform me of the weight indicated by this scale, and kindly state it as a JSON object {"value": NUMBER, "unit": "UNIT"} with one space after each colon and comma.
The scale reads {"value": 118, "unit": "kg"}
